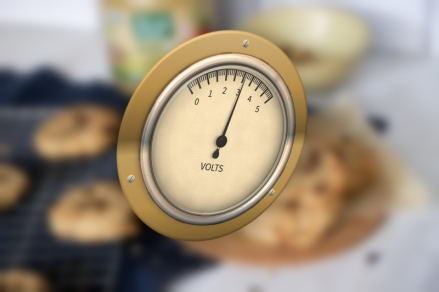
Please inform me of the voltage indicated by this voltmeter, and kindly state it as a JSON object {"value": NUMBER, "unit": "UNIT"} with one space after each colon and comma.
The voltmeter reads {"value": 3, "unit": "V"}
